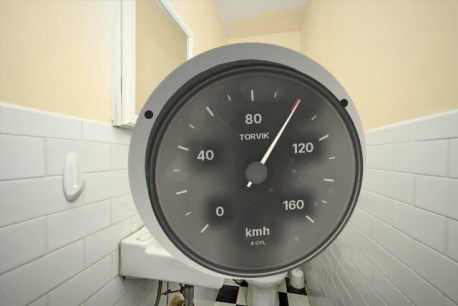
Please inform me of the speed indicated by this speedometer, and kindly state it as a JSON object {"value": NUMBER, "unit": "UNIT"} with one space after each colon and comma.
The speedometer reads {"value": 100, "unit": "km/h"}
